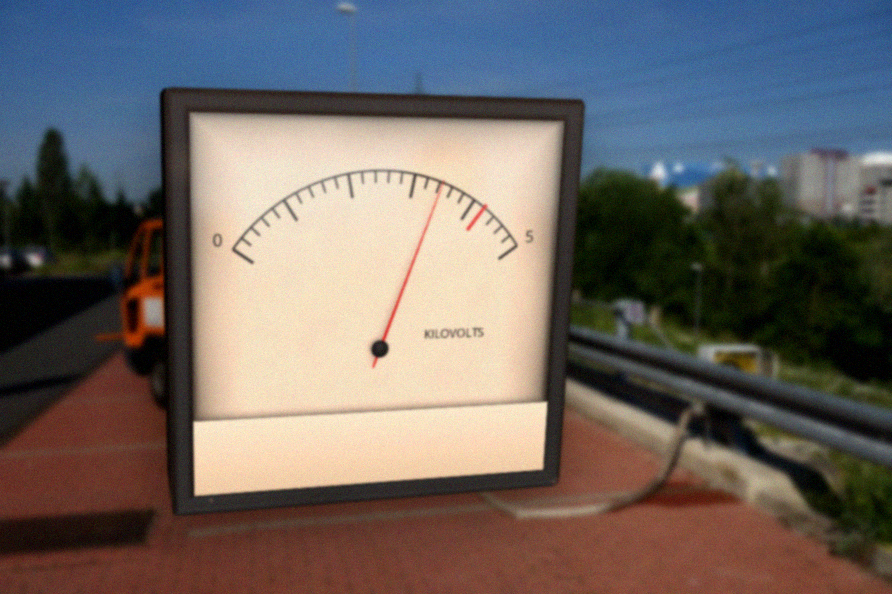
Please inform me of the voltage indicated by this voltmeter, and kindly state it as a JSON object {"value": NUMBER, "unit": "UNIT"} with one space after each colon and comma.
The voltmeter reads {"value": 3.4, "unit": "kV"}
